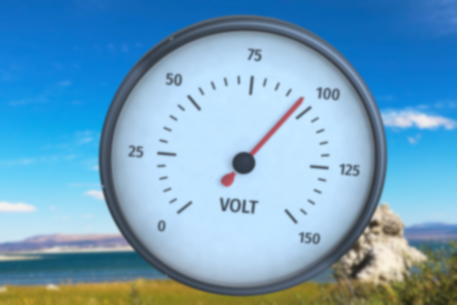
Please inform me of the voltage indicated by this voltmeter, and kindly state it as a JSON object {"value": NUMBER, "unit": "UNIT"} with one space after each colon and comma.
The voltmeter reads {"value": 95, "unit": "V"}
